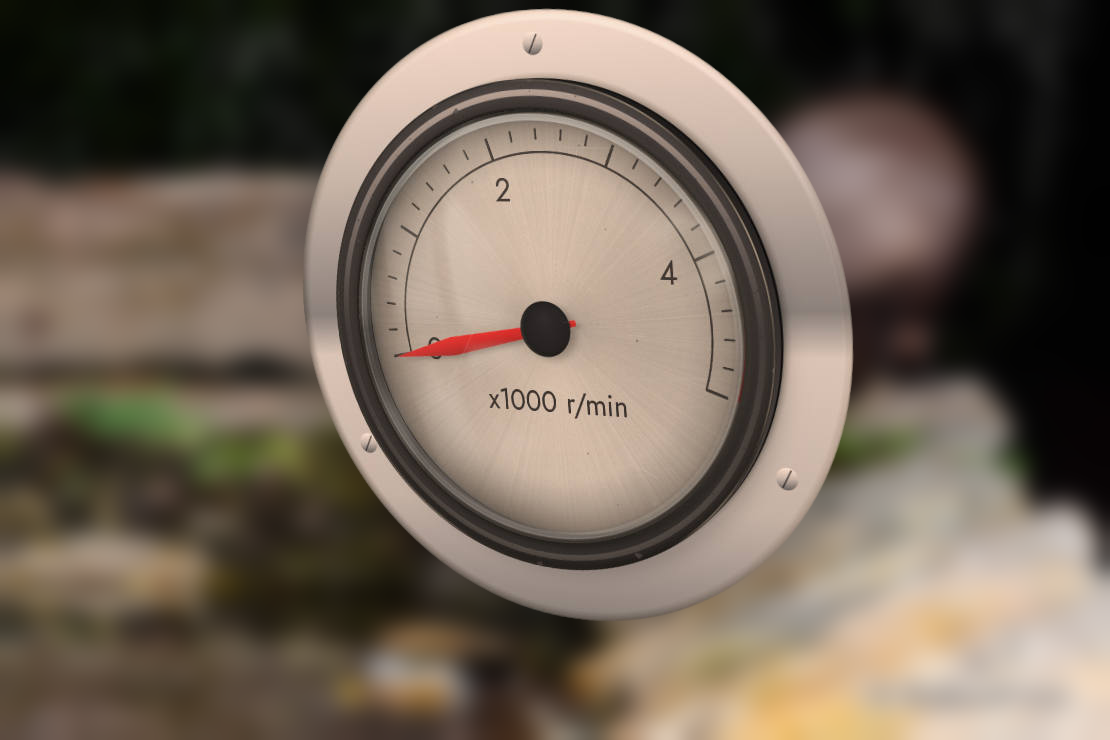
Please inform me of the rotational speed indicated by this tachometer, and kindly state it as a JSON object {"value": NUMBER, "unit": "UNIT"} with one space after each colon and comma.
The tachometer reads {"value": 0, "unit": "rpm"}
